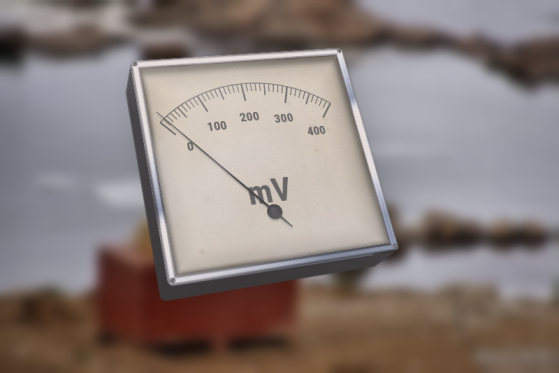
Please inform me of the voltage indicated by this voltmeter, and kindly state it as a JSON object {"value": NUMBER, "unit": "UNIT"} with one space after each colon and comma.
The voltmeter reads {"value": 10, "unit": "mV"}
